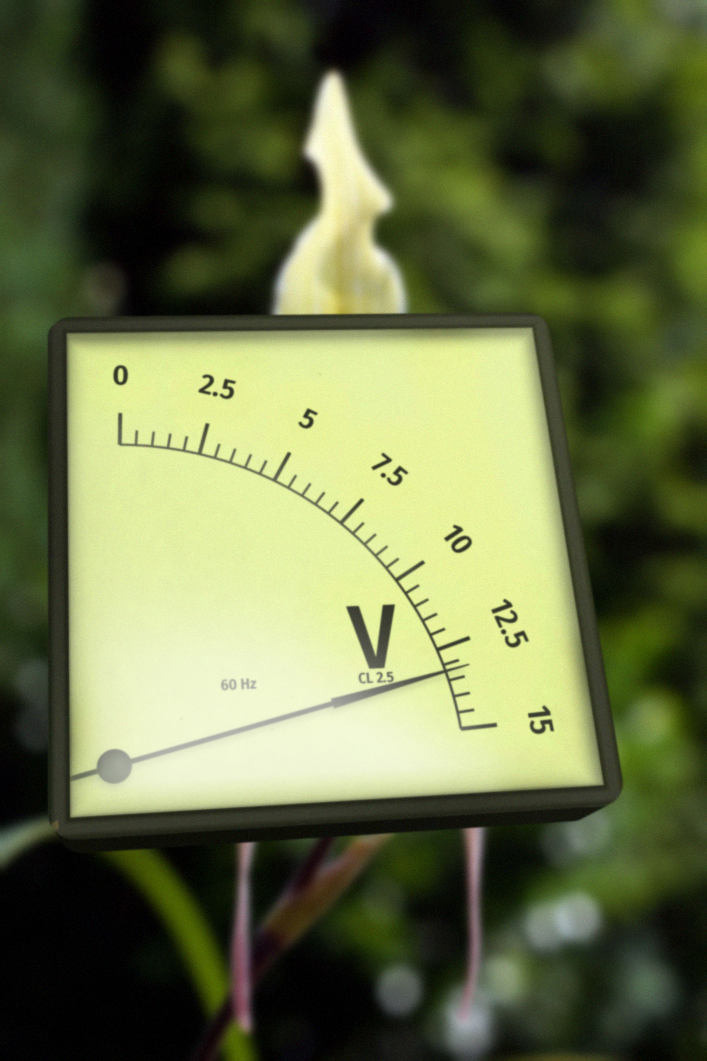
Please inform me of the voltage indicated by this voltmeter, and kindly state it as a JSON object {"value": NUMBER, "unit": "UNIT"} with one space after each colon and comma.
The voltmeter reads {"value": 13.25, "unit": "V"}
